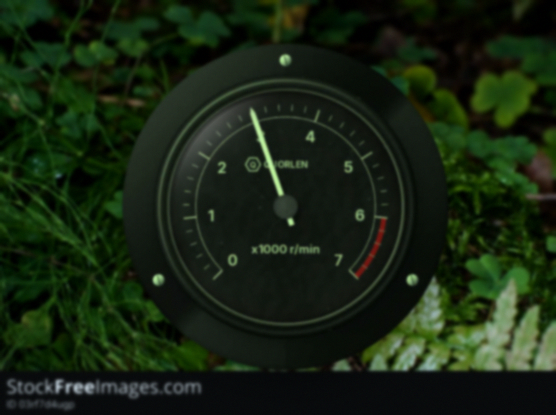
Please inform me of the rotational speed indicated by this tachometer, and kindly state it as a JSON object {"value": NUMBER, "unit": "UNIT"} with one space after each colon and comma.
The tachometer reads {"value": 3000, "unit": "rpm"}
